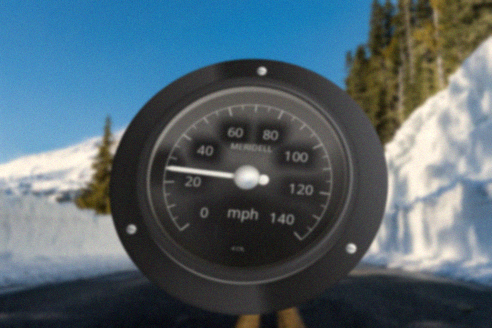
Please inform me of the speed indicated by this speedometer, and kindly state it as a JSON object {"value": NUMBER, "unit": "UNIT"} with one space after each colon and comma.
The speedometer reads {"value": 25, "unit": "mph"}
